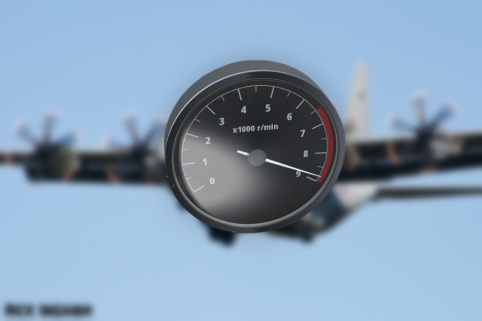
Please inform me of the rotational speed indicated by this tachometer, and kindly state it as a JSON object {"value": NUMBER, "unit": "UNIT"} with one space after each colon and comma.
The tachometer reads {"value": 8750, "unit": "rpm"}
